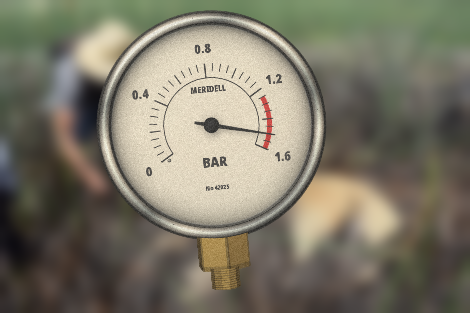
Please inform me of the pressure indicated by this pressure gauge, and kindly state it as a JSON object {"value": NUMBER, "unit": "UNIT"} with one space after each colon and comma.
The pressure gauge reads {"value": 1.5, "unit": "bar"}
